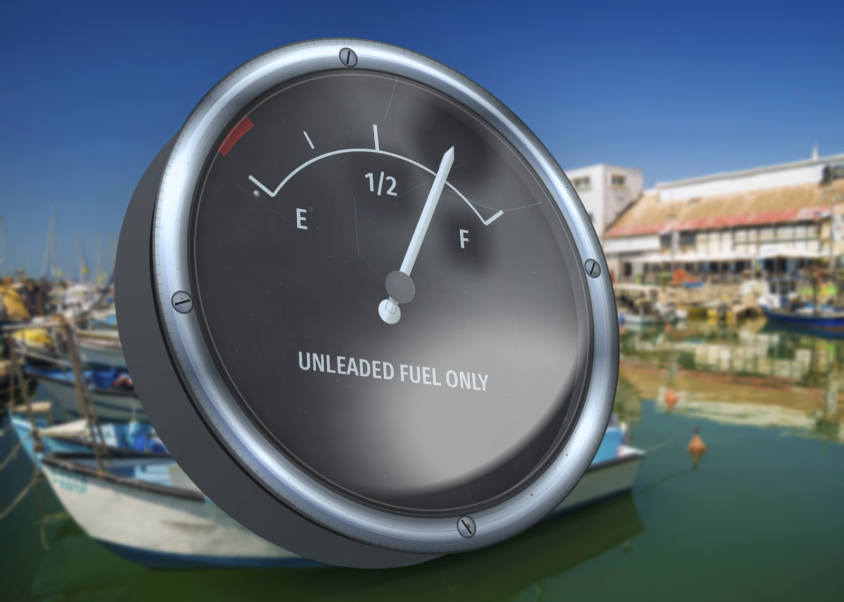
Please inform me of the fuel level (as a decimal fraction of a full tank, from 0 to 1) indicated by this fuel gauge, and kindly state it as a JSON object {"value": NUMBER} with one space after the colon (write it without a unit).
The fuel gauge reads {"value": 0.75}
